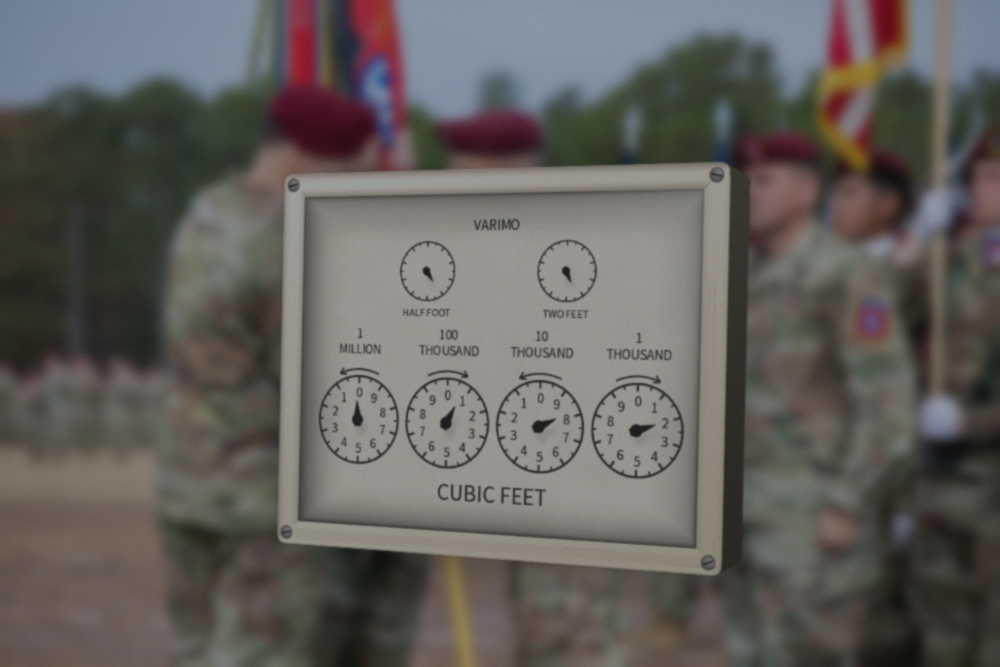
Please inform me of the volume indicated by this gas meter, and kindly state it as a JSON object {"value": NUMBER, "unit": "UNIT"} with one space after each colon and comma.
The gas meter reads {"value": 8200, "unit": "ft³"}
